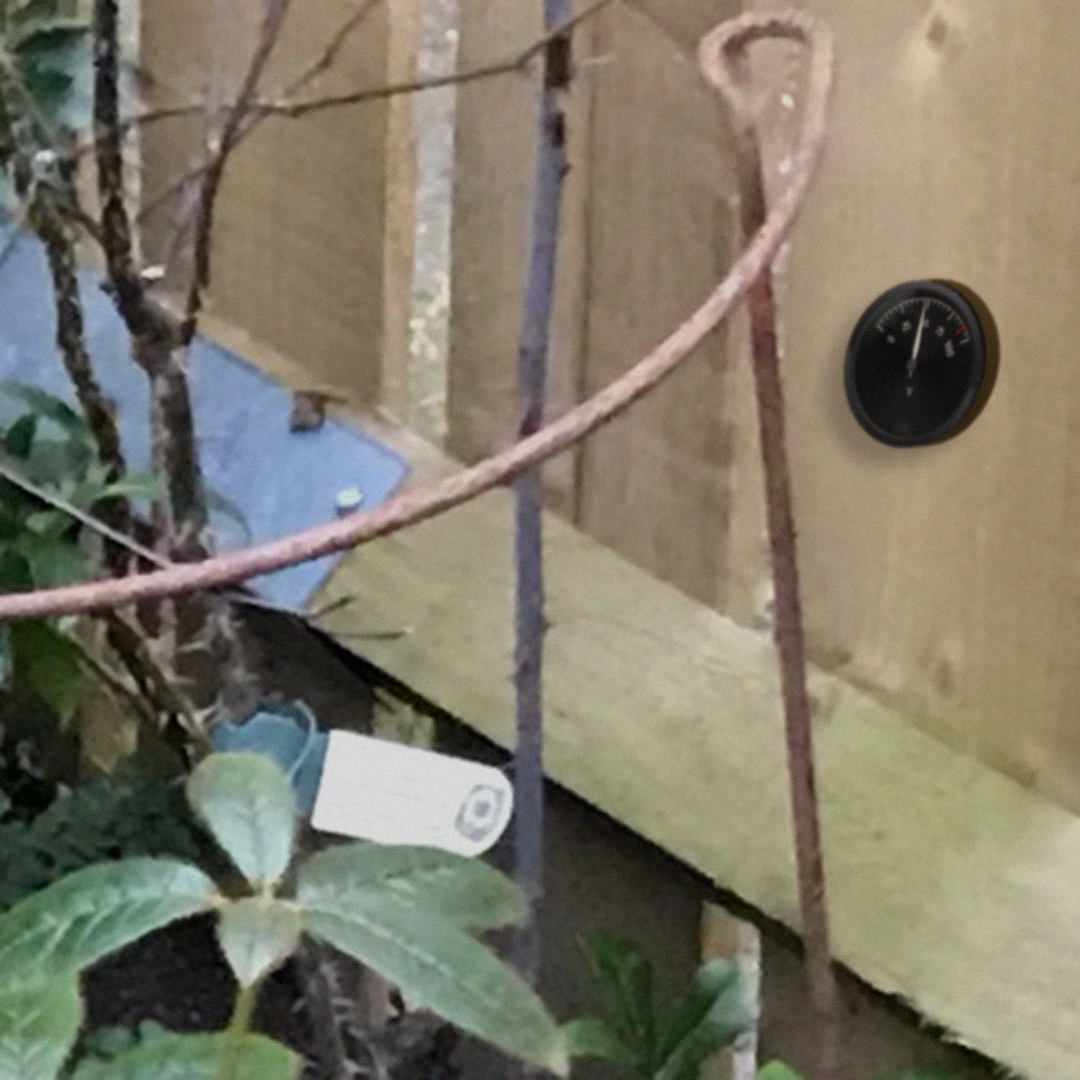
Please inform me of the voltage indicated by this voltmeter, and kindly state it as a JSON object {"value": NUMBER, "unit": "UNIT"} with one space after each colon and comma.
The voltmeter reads {"value": 50, "unit": "V"}
